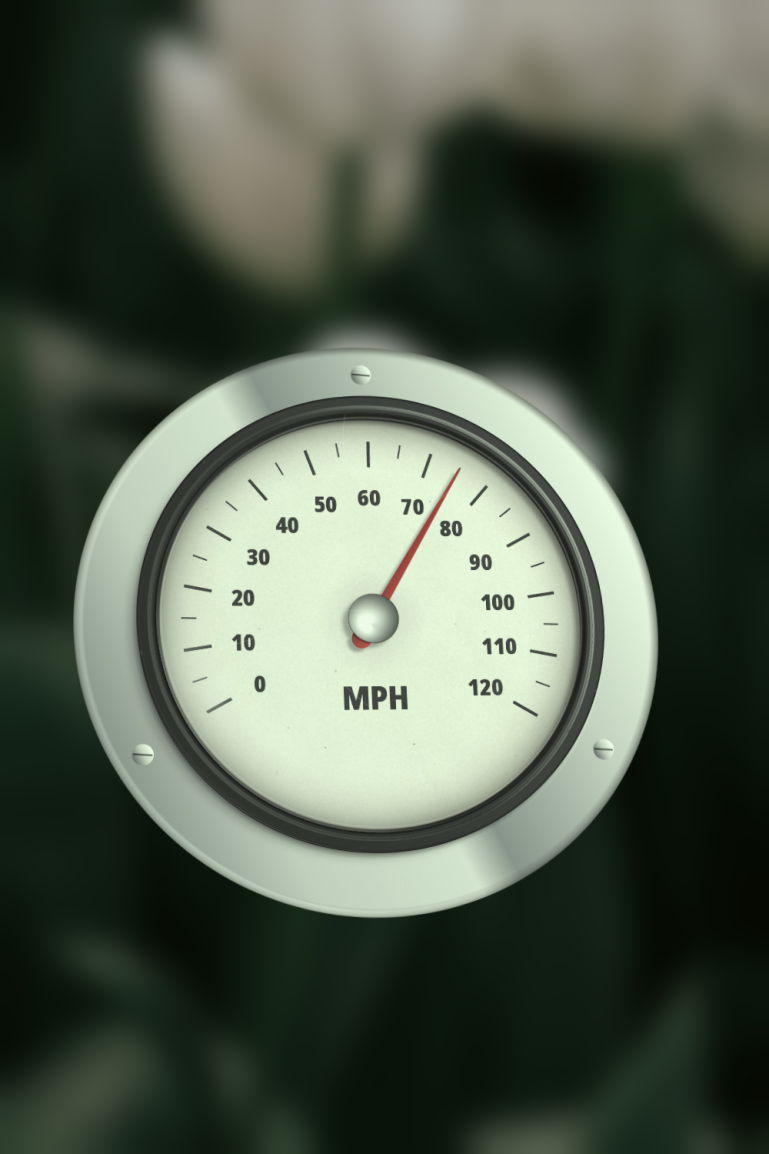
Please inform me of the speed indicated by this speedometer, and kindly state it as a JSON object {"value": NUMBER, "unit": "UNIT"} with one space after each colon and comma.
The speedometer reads {"value": 75, "unit": "mph"}
